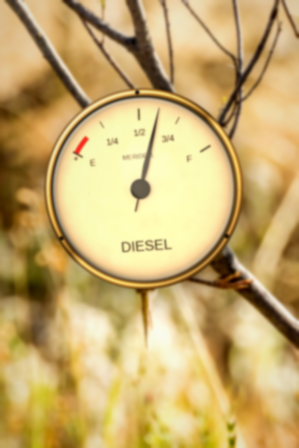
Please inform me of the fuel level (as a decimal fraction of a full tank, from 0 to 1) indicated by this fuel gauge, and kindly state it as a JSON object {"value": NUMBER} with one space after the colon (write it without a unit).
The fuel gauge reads {"value": 0.625}
